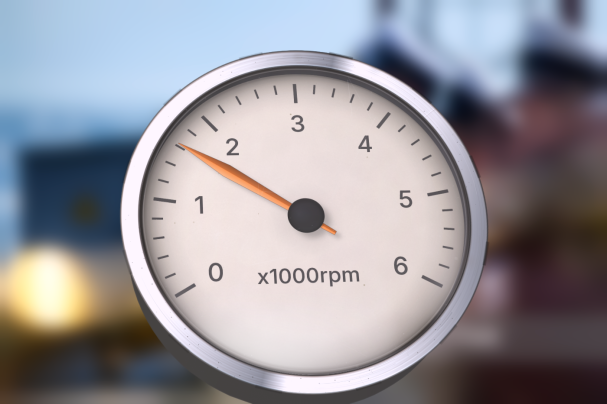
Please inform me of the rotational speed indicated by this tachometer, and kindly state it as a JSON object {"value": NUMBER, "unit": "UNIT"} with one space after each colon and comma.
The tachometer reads {"value": 1600, "unit": "rpm"}
